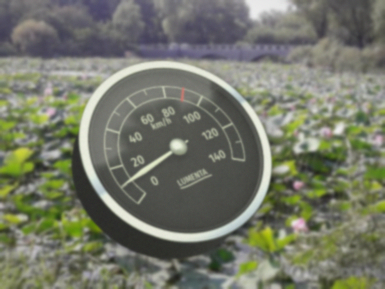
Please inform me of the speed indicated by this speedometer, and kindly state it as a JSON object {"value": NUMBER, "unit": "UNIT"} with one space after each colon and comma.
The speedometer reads {"value": 10, "unit": "km/h"}
